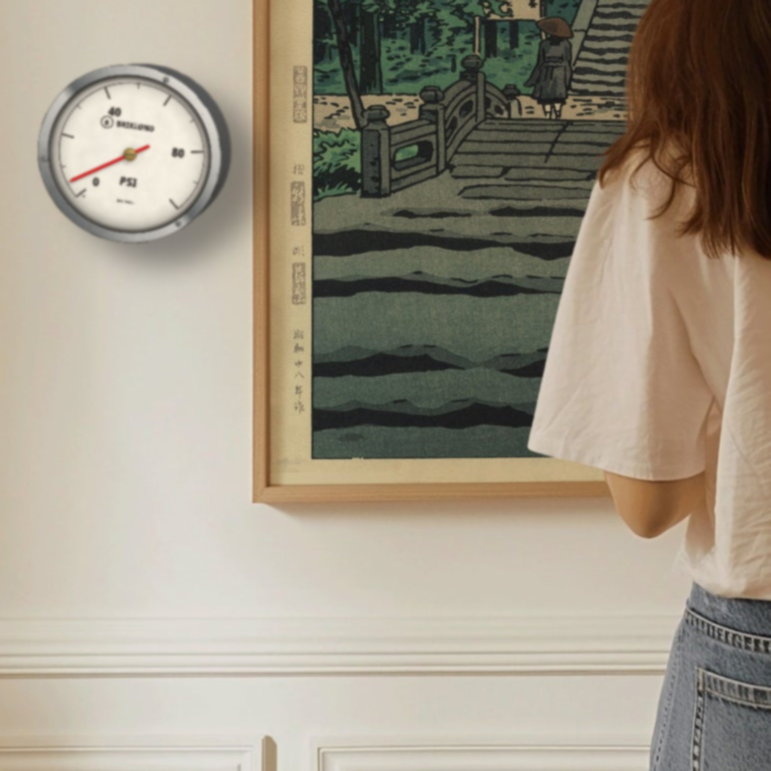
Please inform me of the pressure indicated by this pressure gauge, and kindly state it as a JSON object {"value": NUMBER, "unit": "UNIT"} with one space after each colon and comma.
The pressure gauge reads {"value": 5, "unit": "psi"}
